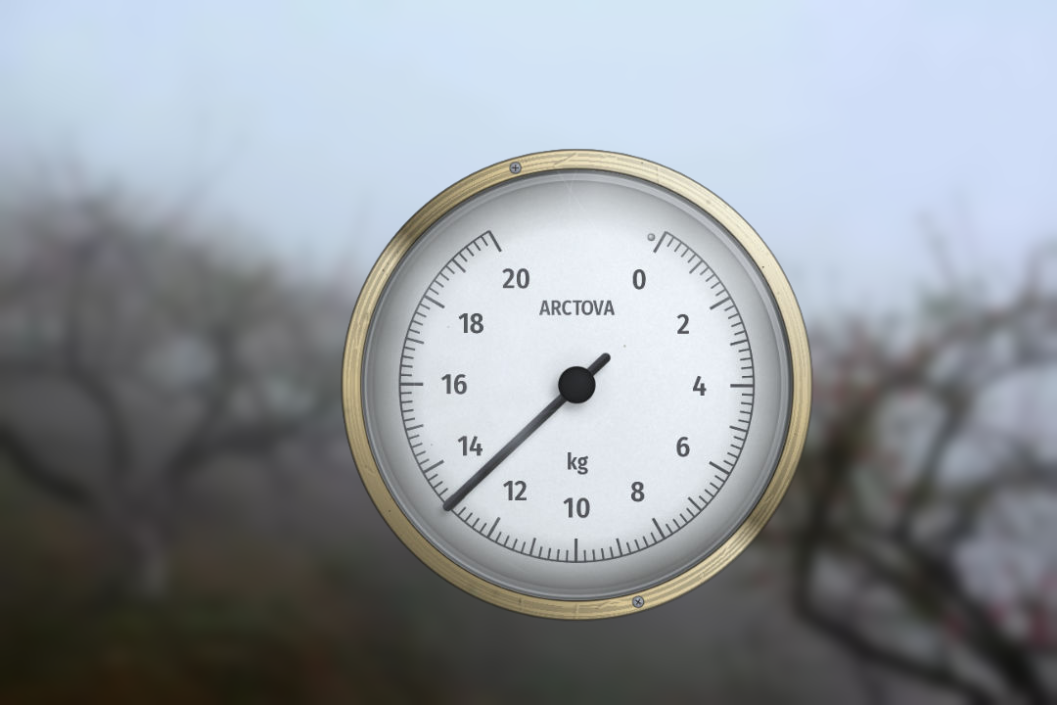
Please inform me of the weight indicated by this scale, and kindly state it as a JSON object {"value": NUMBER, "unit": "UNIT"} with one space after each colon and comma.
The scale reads {"value": 13.1, "unit": "kg"}
